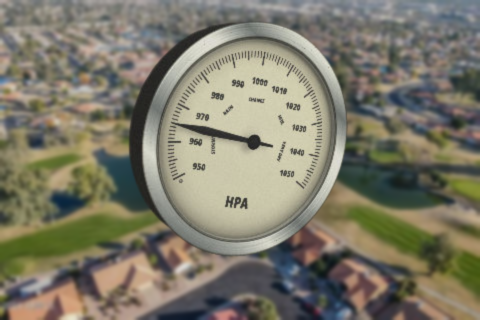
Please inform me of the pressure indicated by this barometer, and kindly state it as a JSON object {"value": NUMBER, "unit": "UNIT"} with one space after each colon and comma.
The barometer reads {"value": 965, "unit": "hPa"}
